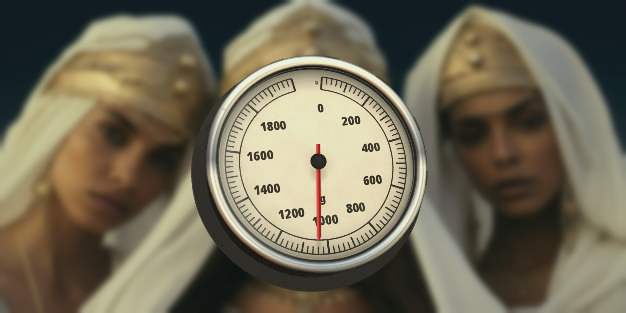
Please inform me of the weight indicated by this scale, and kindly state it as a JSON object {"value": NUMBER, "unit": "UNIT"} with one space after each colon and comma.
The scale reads {"value": 1040, "unit": "g"}
